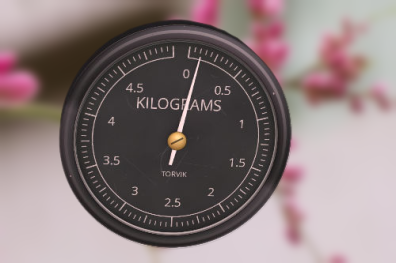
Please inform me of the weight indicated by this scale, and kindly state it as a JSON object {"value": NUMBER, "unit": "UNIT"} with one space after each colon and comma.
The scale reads {"value": 0.1, "unit": "kg"}
